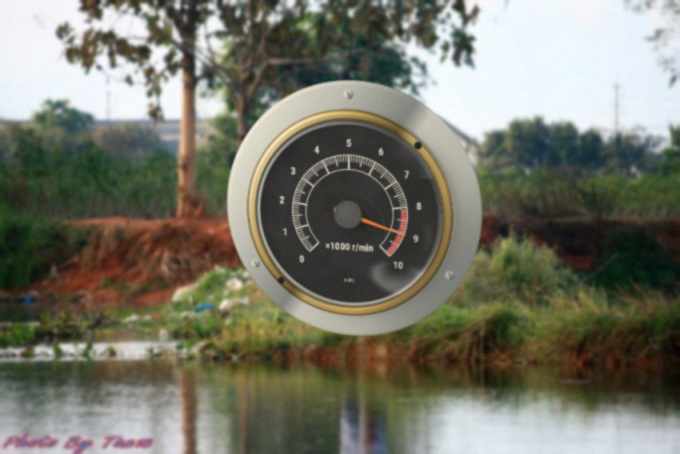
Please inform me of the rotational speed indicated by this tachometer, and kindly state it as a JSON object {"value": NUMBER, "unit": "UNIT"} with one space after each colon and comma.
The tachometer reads {"value": 9000, "unit": "rpm"}
